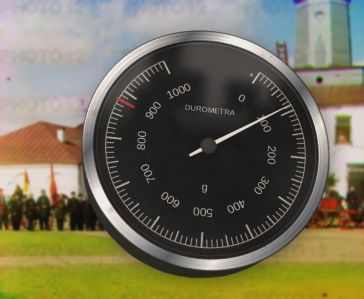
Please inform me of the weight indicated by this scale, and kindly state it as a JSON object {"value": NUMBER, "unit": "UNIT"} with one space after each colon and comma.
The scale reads {"value": 90, "unit": "g"}
